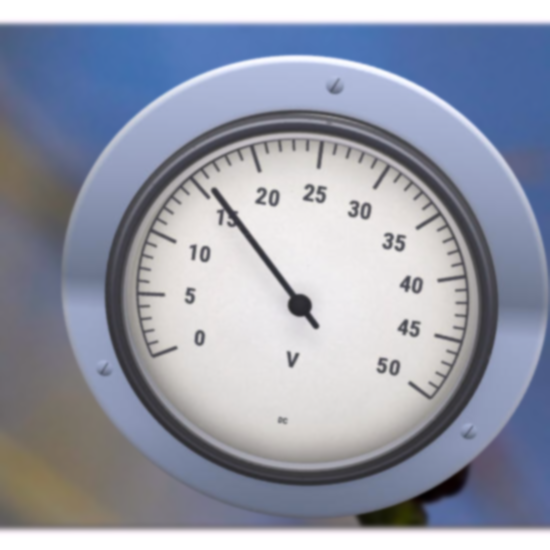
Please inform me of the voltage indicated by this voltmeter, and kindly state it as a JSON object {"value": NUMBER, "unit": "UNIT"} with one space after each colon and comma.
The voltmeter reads {"value": 16, "unit": "V"}
